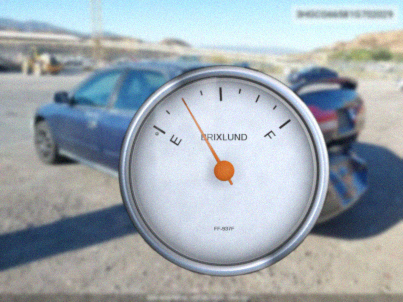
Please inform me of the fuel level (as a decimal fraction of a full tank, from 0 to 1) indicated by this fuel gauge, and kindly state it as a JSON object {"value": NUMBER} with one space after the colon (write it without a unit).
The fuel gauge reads {"value": 0.25}
